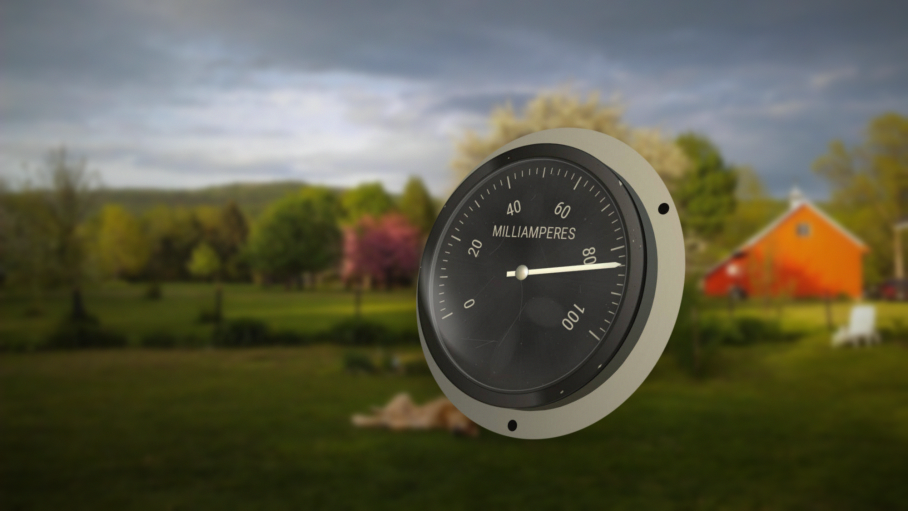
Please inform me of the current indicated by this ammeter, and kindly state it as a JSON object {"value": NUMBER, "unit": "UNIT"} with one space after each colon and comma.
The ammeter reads {"value": 84, "unit": "mA"}
